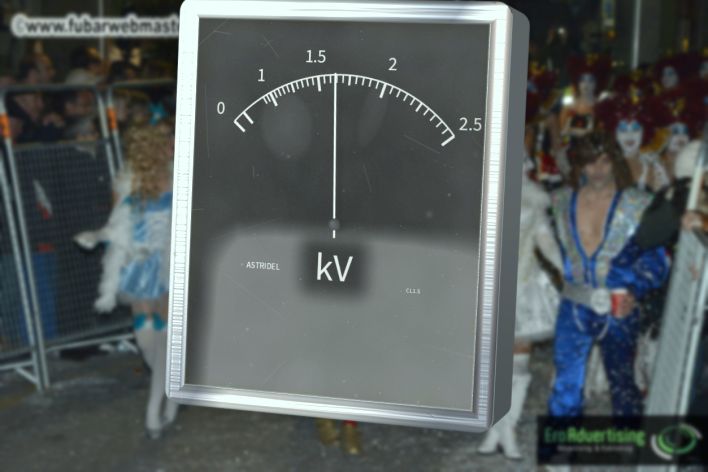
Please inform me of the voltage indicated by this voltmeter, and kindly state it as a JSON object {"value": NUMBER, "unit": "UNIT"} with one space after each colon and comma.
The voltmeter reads {"value": 1.65, "unit": "kV"}
